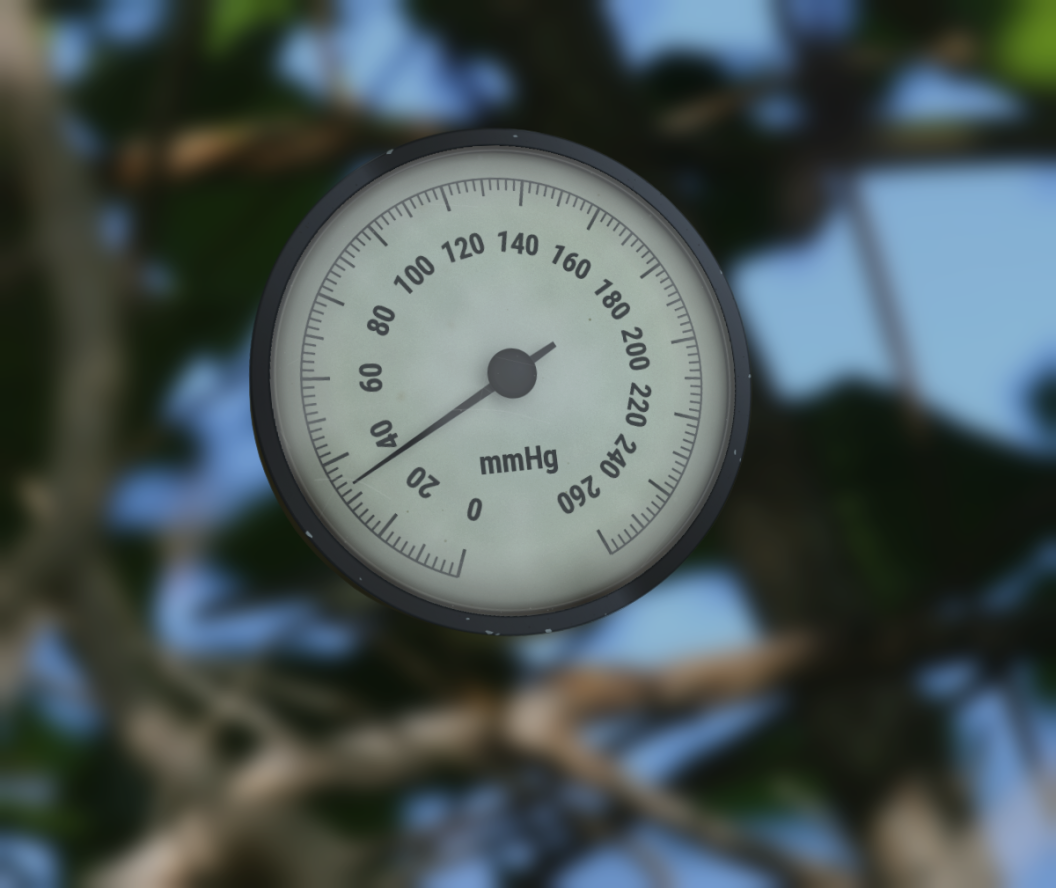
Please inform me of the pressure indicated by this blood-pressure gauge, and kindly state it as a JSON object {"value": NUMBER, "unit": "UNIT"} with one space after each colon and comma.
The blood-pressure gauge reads {"value": 33, "unit": "mmHg"}
